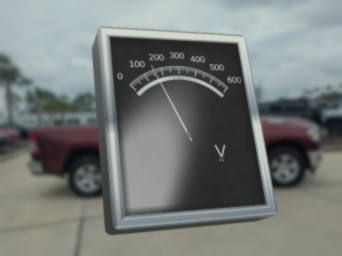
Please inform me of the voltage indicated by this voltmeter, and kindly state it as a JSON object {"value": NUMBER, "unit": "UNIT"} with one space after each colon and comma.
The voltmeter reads {"value": 150, "unit": "V"}
